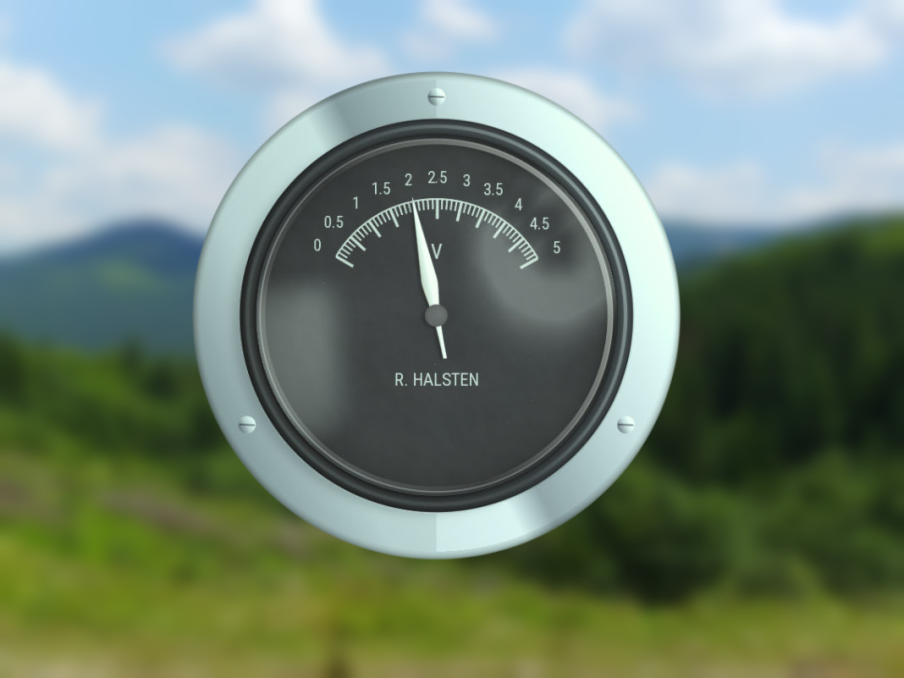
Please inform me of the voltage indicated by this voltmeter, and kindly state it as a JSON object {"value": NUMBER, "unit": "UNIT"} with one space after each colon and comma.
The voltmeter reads {"value": 2, "unit": "V"}
